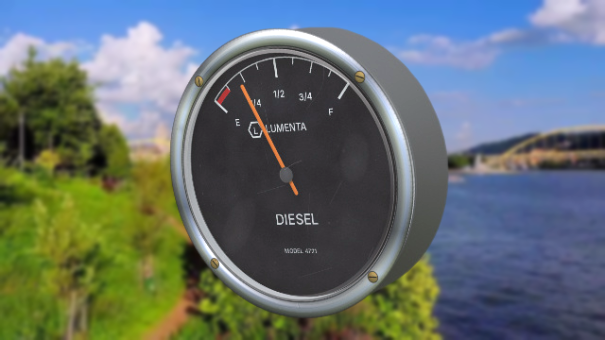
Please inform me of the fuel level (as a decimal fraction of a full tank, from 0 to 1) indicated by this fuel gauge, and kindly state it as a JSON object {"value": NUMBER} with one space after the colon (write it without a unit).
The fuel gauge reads {"value": 0.25}
